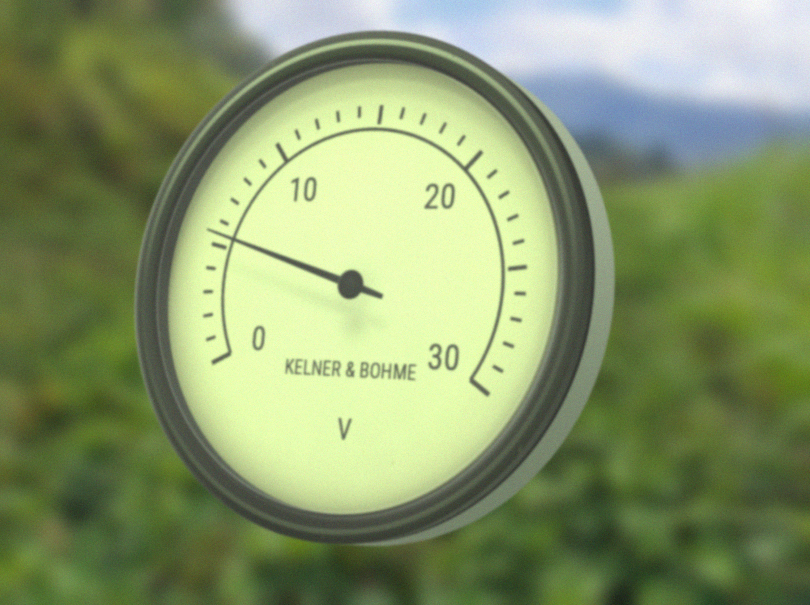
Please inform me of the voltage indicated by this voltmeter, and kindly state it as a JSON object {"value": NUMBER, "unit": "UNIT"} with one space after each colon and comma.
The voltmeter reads {"value": 5.5, "unit": "V"}
